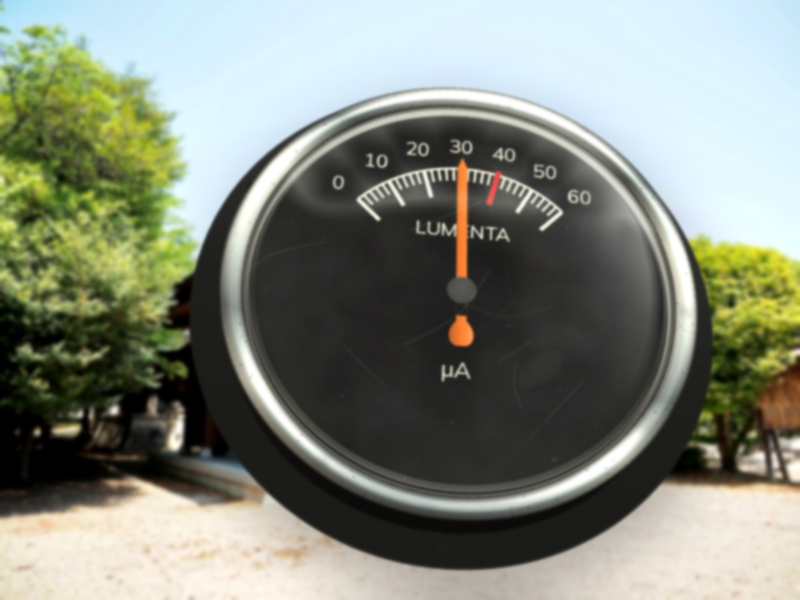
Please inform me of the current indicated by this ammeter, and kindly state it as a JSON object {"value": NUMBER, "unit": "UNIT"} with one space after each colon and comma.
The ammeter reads {"value": 30, "unit": "µA"}
